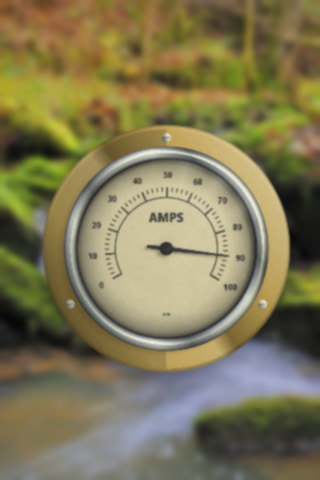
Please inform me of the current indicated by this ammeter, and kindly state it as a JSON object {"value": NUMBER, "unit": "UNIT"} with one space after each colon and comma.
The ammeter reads {"value": 90, "unit": "A"}
